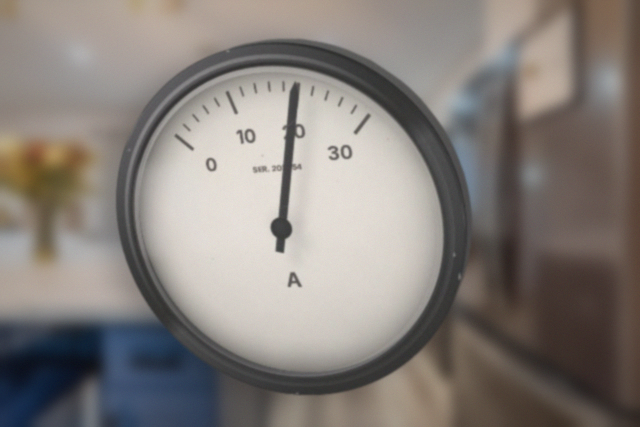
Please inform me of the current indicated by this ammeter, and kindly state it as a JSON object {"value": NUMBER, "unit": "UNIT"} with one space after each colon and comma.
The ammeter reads {"value": 20, "unit": "A"}
